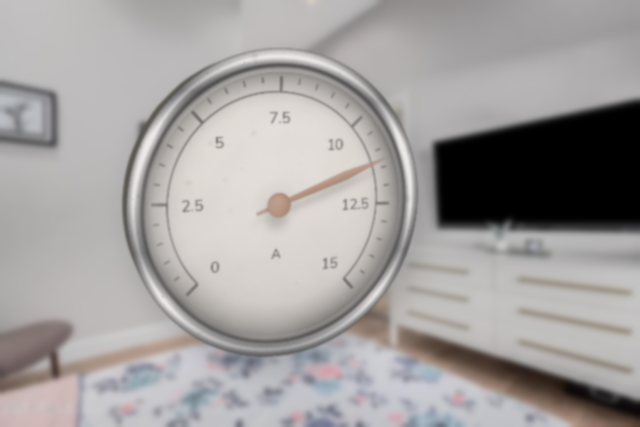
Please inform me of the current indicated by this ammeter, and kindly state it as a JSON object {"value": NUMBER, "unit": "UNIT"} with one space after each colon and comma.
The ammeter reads {"value": 11.25, "unit": "A"}
